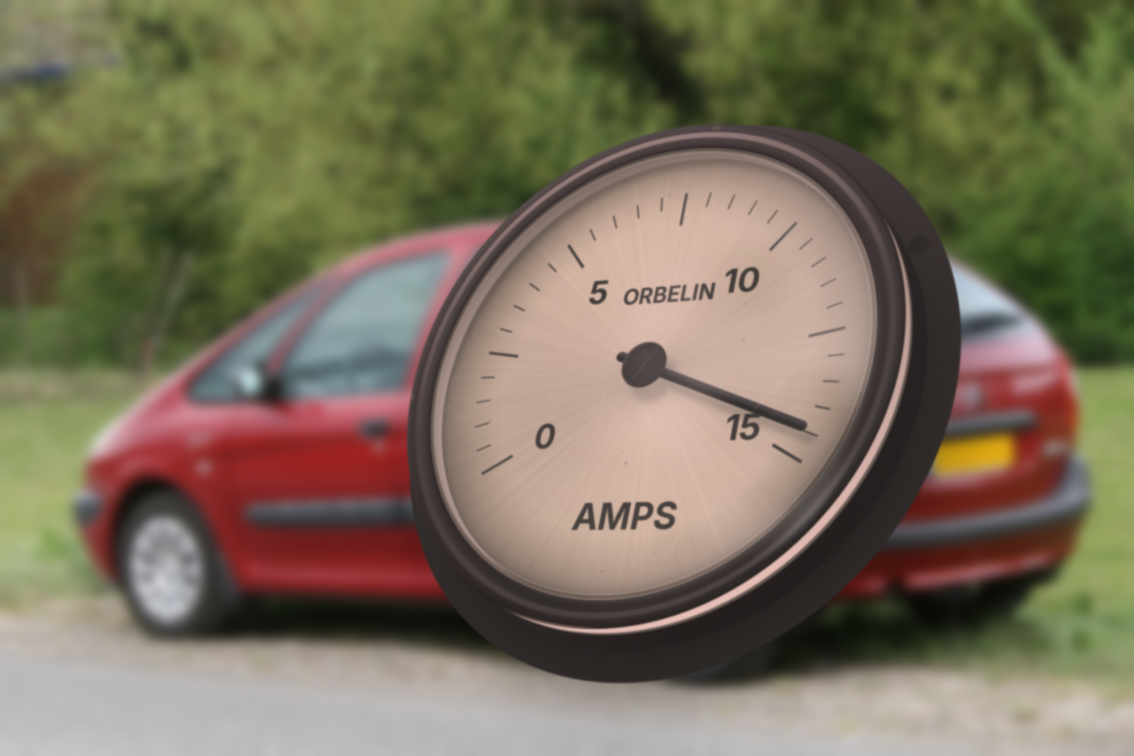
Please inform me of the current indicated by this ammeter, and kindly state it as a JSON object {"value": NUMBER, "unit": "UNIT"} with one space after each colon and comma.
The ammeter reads {"value": 14.5, "unit": "A"}
